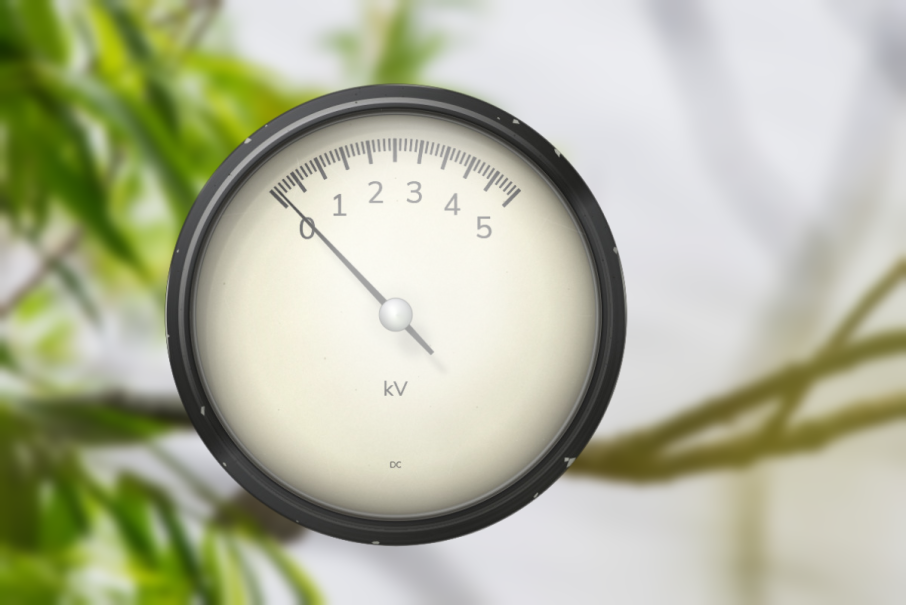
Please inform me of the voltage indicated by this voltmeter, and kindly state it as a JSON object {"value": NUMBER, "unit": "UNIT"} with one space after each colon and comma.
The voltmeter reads {"value": 0.1, "unit": "kV"}
